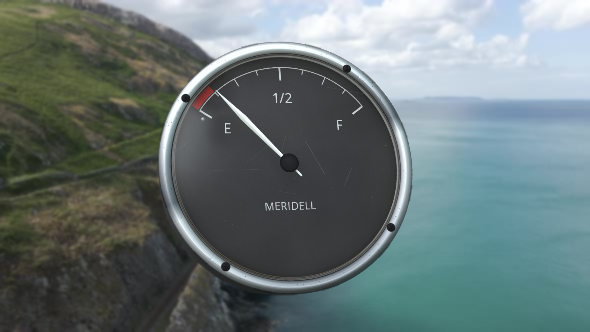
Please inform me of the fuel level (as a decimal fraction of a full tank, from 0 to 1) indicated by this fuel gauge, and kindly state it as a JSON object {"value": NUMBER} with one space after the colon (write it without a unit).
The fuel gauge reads {"value": 0.125}
